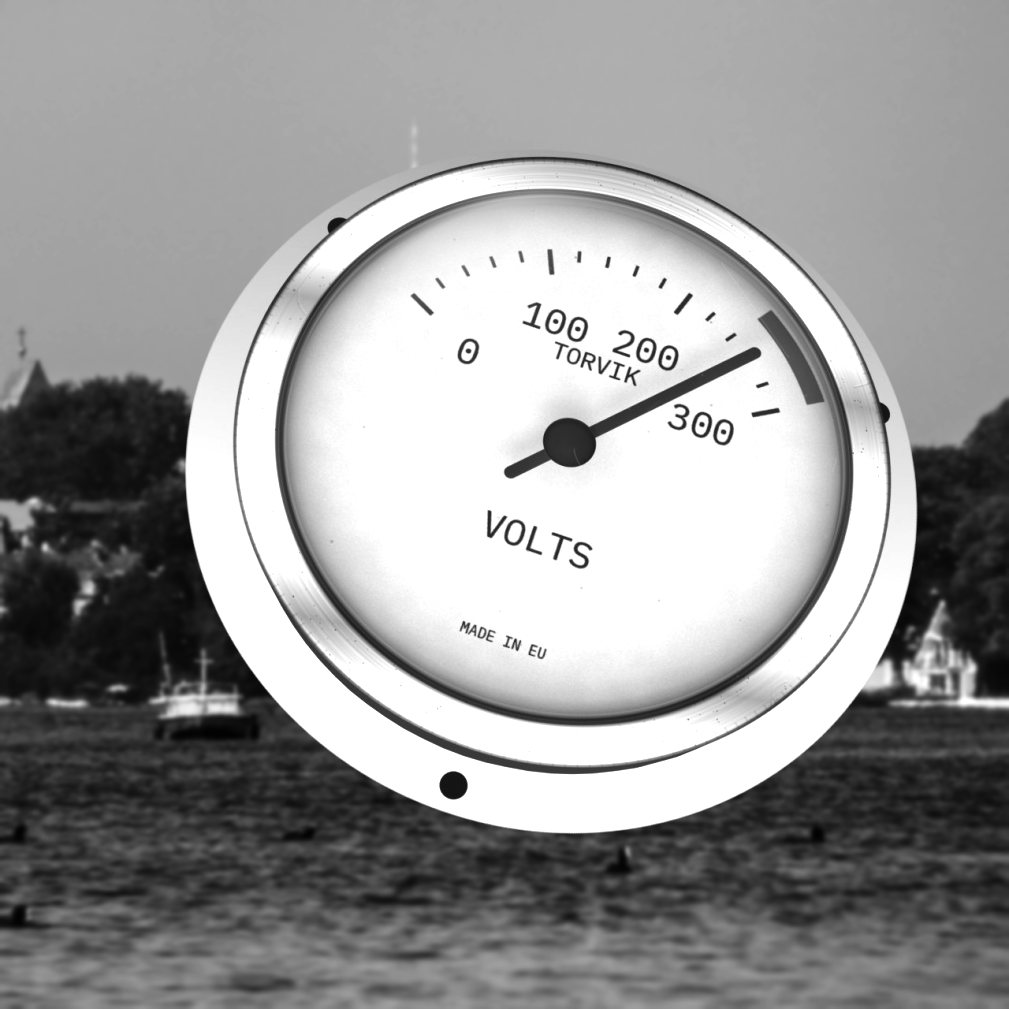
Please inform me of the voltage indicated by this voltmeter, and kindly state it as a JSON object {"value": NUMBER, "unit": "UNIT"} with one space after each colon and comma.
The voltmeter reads {"value": 260, "unit": "V"}
